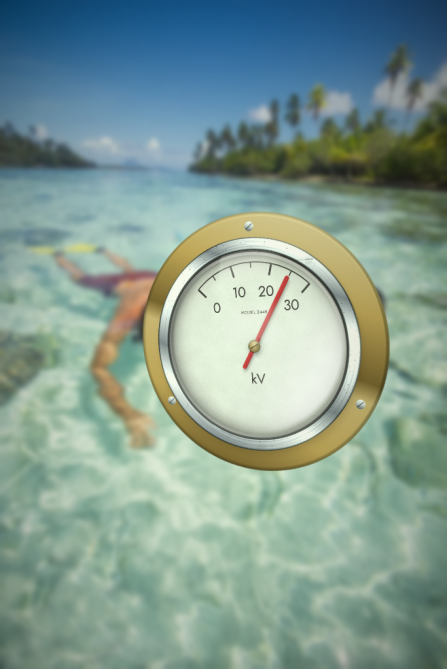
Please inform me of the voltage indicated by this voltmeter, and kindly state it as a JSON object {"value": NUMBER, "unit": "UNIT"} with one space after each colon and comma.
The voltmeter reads {"value": 25, "unit": "kV"}
